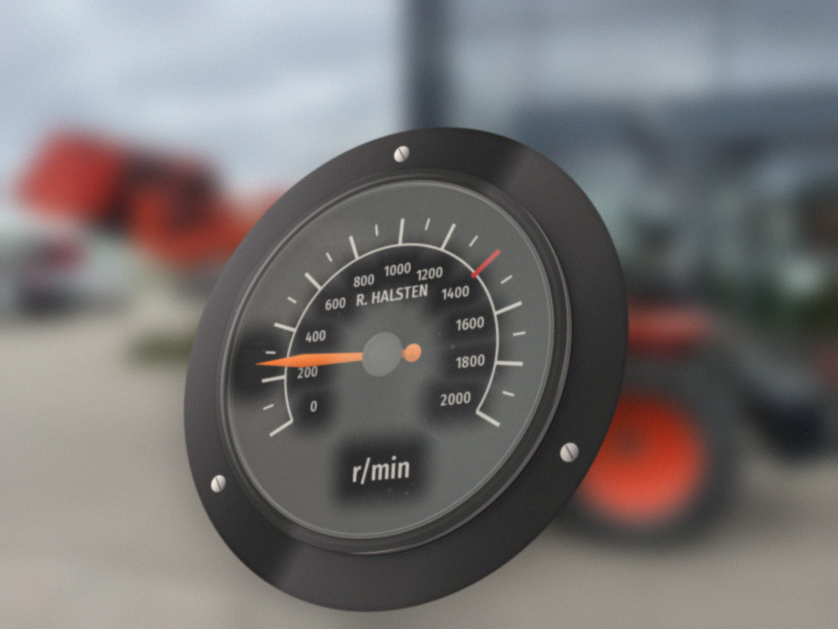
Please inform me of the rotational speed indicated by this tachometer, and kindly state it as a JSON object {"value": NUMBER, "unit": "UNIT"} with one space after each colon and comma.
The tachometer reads {"value": 250, "unit": "rpm"}
